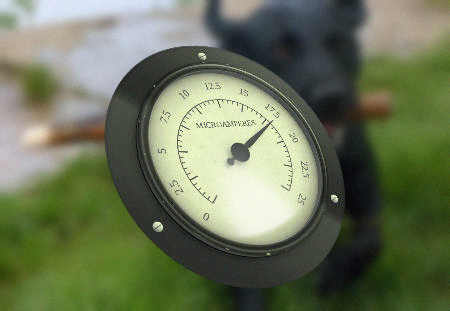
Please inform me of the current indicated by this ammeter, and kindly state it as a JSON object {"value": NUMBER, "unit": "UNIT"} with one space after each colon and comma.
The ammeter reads {"value": 18, "unit": "µA"}
